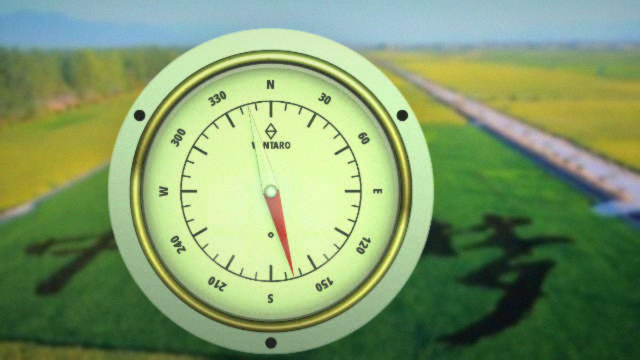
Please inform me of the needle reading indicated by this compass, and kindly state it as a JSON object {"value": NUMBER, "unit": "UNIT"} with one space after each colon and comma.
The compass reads {"value": 165, "unit": "°"}
